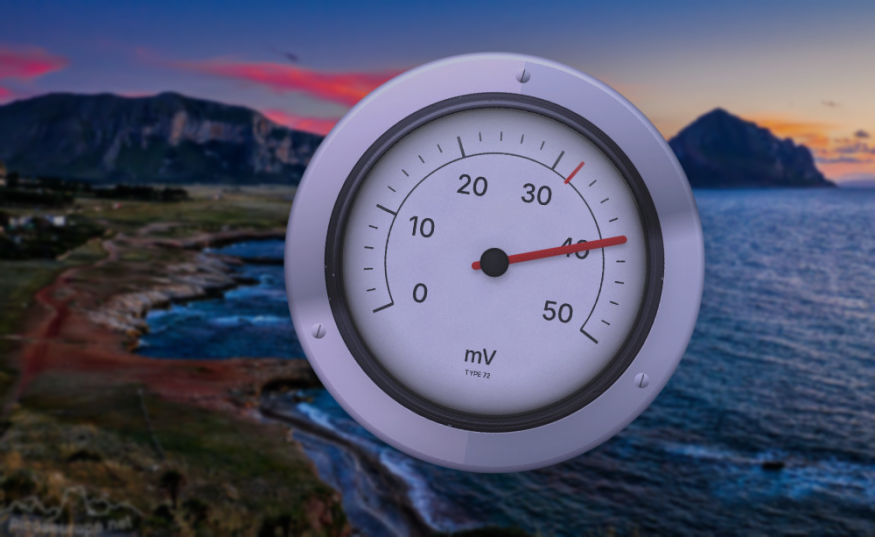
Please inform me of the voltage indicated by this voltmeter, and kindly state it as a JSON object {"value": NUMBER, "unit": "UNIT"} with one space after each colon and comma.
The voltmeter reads {"value": 40, "unit": "mV"}
